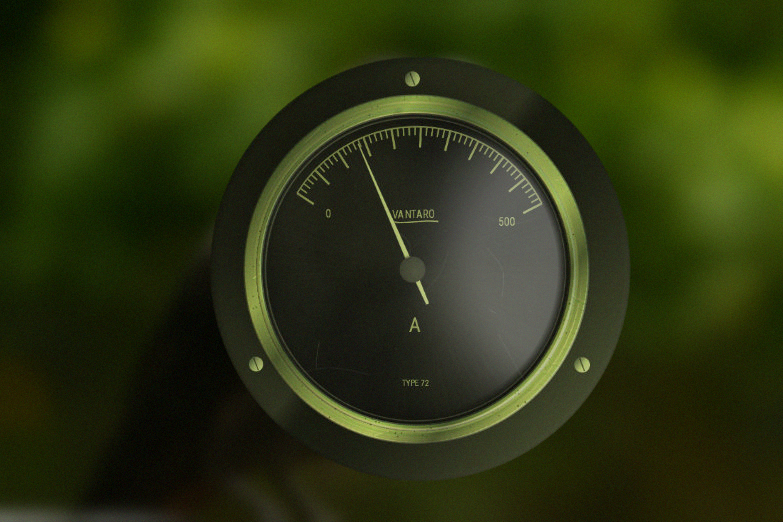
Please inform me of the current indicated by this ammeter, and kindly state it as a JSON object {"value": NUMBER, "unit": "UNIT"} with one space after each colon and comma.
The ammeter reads {"value": 140, "unit": "A"}
